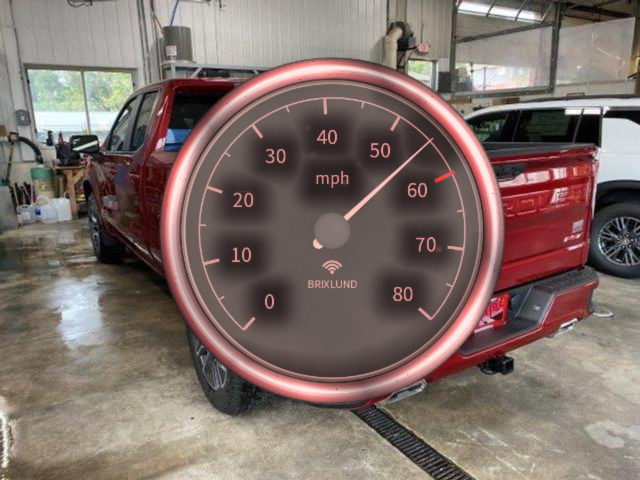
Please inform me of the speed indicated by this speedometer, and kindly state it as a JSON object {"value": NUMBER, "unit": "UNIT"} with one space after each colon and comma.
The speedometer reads {"value": 55, "unit": "mph"}
